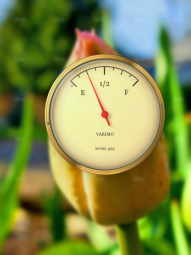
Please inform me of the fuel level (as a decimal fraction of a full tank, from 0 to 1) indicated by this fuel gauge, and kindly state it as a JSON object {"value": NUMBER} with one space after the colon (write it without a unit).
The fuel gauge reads {"value": 0.25}
